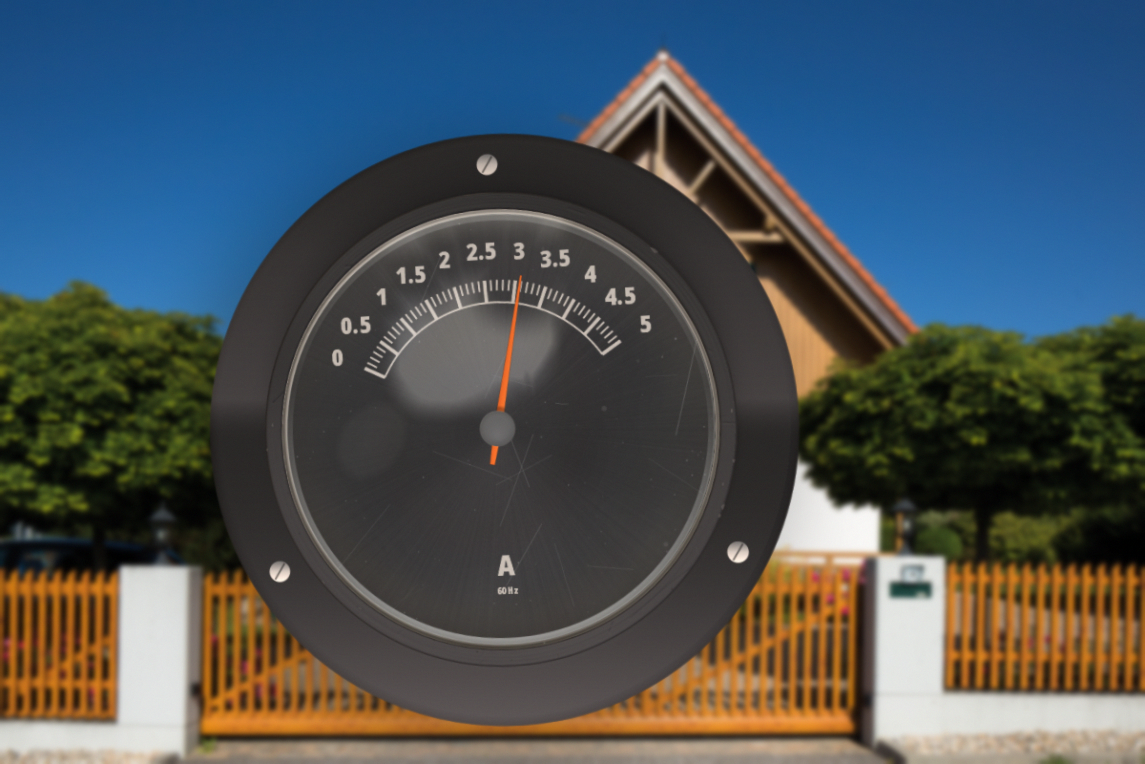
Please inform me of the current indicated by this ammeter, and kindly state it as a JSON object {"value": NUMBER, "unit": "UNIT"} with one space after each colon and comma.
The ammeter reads {"value": 3.1, "unit": "A"}
